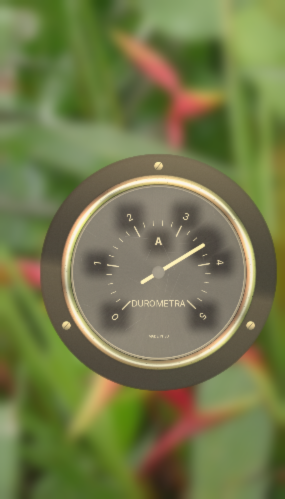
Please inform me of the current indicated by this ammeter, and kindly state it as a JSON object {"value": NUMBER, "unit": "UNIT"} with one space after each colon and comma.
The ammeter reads {"value": 3.6, "unit": "A"}
